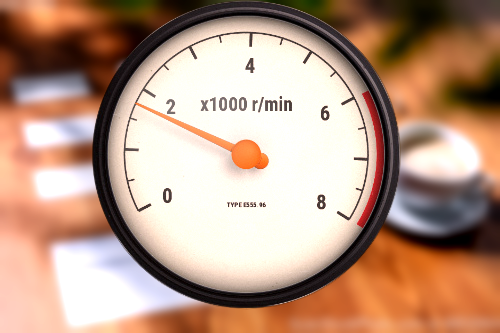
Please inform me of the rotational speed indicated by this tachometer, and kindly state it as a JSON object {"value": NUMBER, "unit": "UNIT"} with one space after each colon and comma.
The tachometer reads {"value": 1750, "unit": "rpm"}
